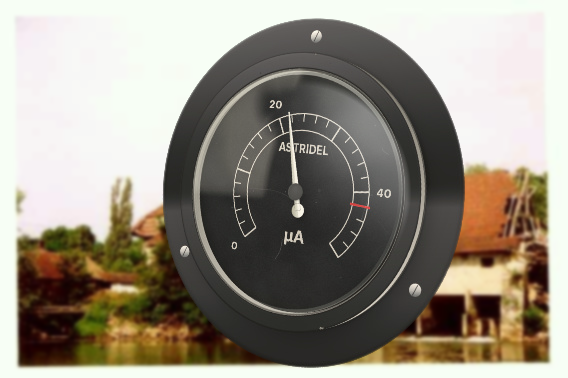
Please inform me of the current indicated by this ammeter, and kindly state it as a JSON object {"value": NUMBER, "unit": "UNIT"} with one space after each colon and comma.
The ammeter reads {"value": 22, "unit": "µA"}
